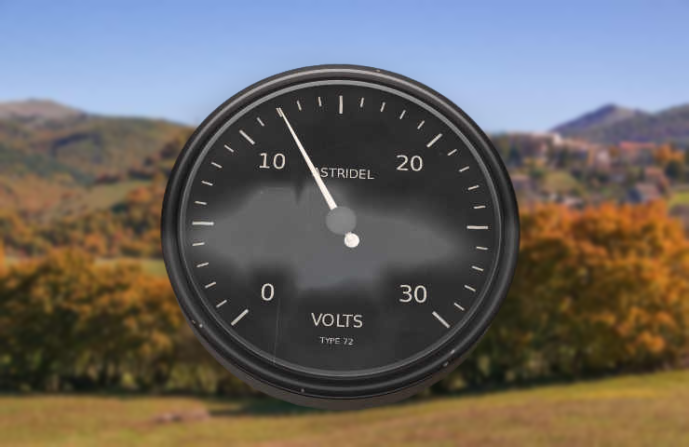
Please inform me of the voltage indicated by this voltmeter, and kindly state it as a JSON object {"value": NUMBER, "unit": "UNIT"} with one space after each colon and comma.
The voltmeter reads {"value": 12, "unit": "V"}
